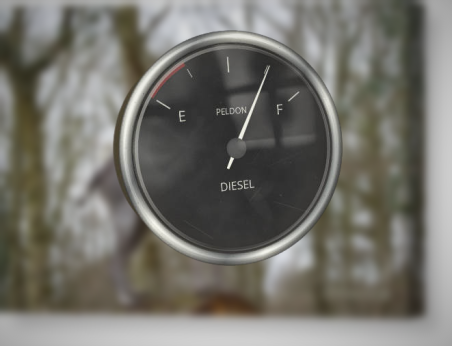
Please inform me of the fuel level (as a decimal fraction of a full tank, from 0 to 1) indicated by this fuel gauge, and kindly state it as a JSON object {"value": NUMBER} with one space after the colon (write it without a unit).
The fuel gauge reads {"value": 0.75}
